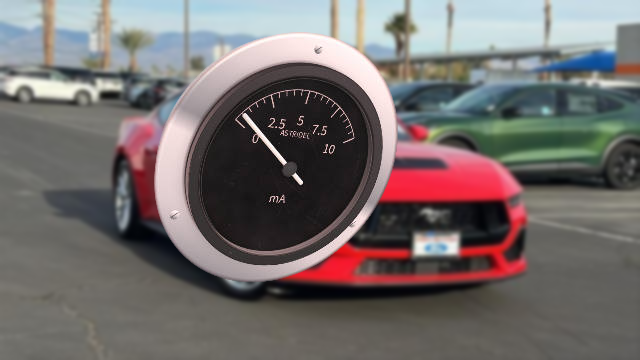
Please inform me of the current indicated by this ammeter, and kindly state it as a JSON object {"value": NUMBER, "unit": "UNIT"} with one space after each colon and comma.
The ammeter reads {"value": 0.5, "unit": "mA"}
